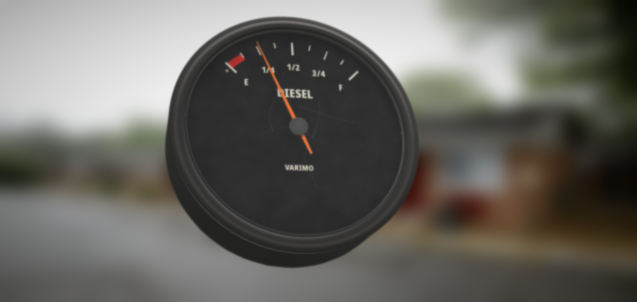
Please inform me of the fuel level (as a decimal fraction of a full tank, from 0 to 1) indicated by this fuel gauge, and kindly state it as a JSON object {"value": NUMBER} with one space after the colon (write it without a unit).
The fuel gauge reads {"value": 0.25}
